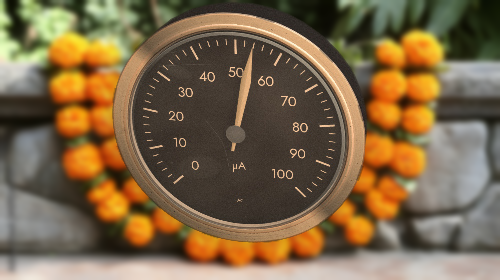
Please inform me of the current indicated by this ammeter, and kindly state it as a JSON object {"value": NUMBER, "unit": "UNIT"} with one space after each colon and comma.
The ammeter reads {"value": 54, "unit": "µA"}
